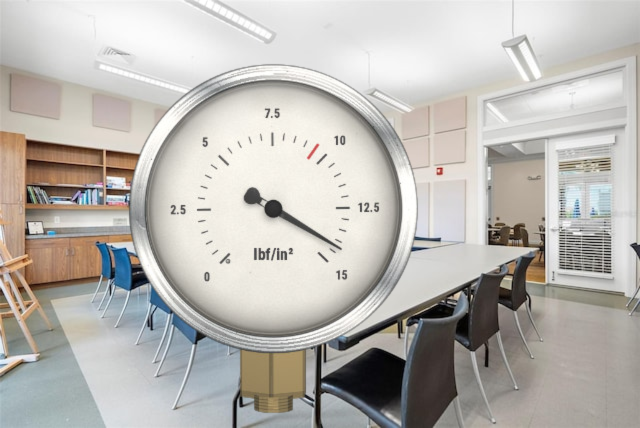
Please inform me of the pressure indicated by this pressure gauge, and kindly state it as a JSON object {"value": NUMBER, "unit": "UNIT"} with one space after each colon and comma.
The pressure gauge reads {"value": 14.25, "unit": "psi"}
